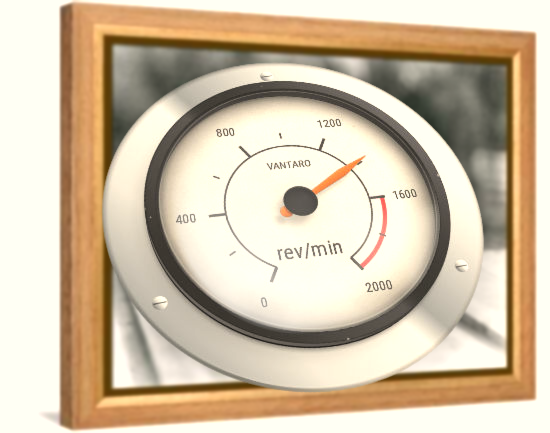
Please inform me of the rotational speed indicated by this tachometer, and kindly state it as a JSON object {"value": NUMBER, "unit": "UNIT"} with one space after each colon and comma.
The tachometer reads {"value": 1400, "unit": "rpm"}
